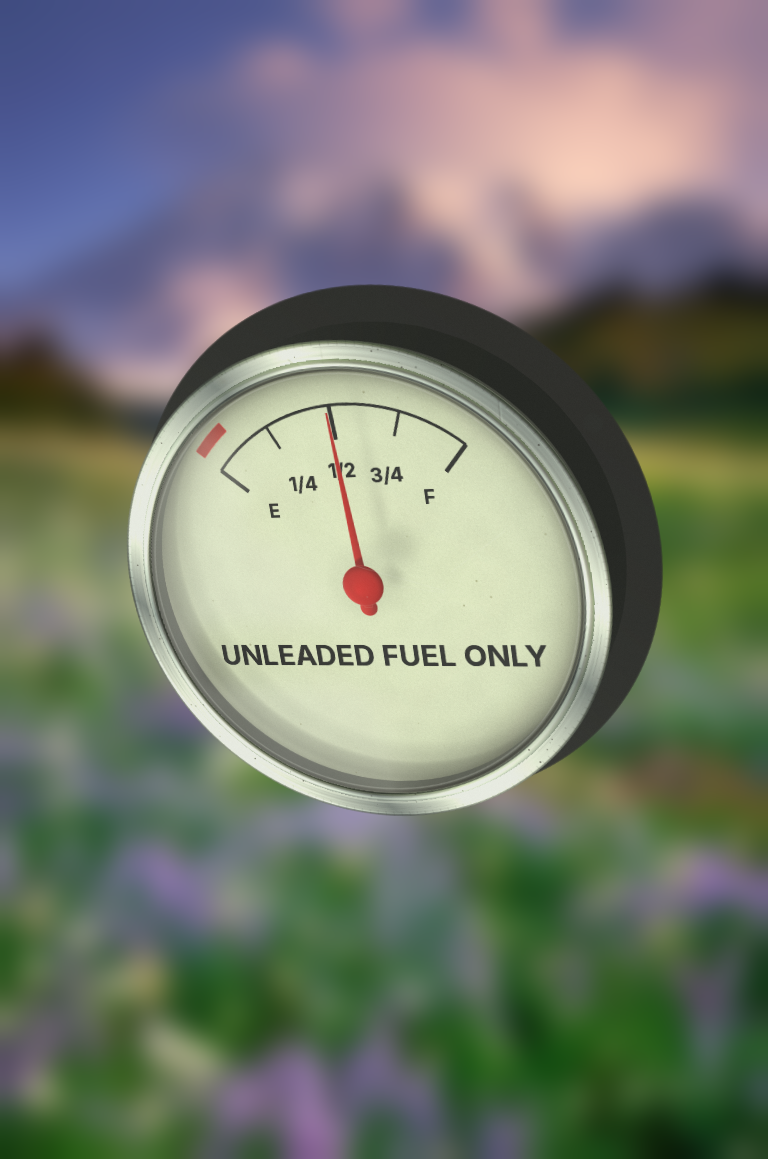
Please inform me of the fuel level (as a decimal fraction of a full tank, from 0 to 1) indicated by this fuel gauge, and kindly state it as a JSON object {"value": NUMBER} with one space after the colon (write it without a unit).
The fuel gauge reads {"value": 0.5}
